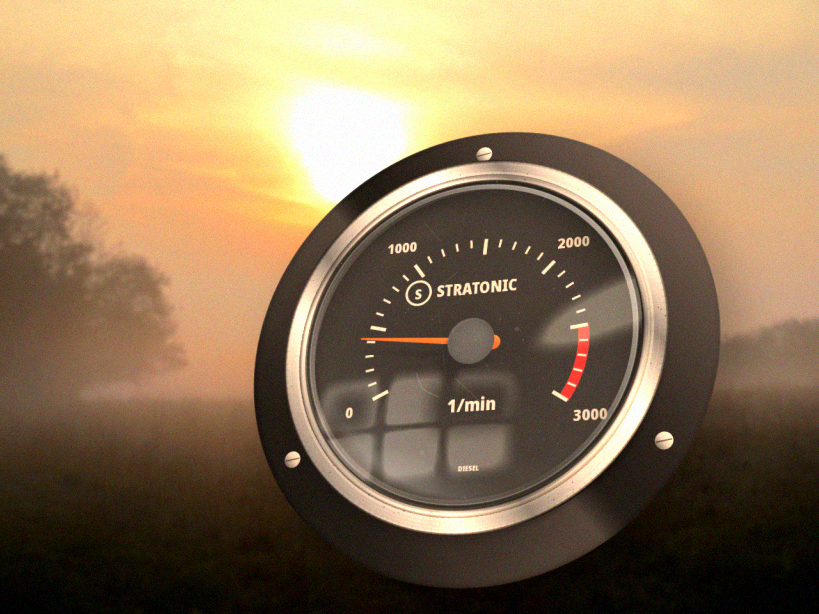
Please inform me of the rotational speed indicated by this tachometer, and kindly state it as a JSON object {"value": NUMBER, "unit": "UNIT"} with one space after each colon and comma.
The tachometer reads {"value": 400, "unit": "rpm"}
